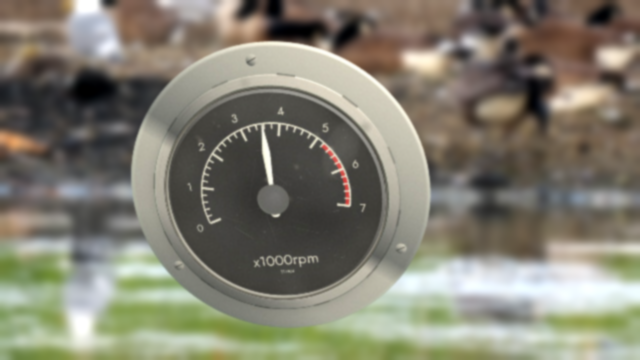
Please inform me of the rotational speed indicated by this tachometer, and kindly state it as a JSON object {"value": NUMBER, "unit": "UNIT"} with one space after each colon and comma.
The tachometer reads {"value": 3600, "unit": "rpm"}
